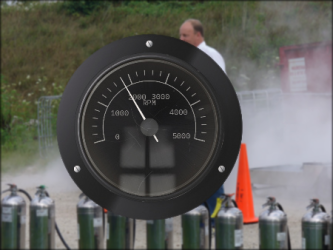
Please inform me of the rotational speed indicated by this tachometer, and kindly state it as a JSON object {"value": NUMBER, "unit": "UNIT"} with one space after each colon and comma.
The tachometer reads {"value": 1800, "unit": "rpm"}
